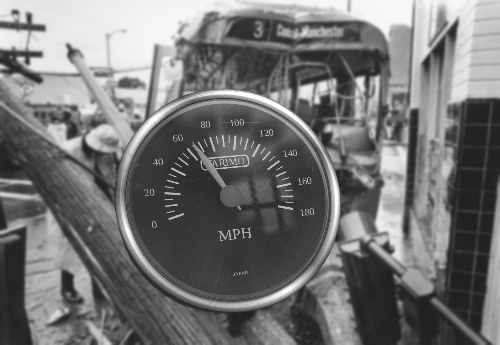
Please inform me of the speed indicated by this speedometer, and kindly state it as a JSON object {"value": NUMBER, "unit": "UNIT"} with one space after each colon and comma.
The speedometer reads {"value": 65, "unit": "mph"}
